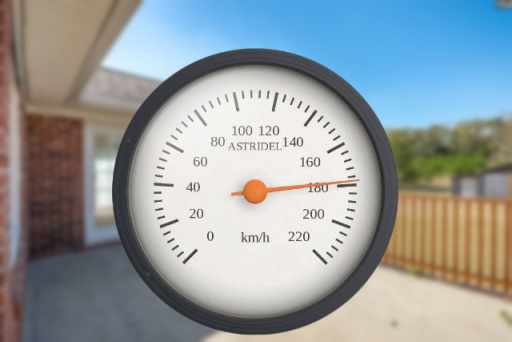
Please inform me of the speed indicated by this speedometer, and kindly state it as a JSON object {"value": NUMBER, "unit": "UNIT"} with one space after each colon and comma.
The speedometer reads {"value": 178, "unit": "km/h"}
